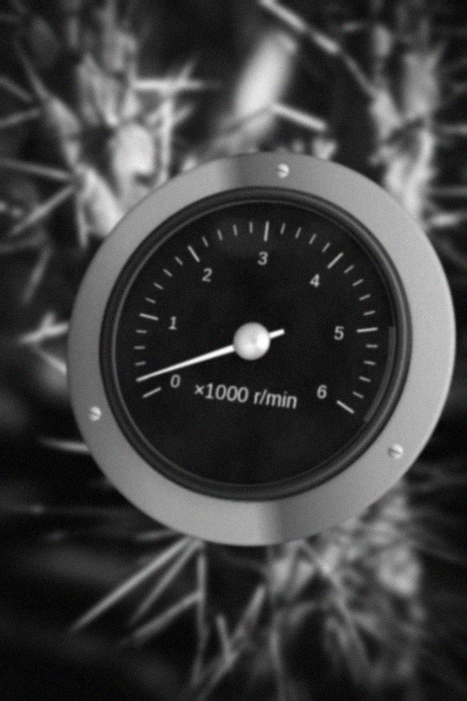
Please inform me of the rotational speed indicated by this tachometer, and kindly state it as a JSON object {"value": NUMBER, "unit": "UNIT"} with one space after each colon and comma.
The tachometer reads {"value": 200, "unit": "rpm"}
